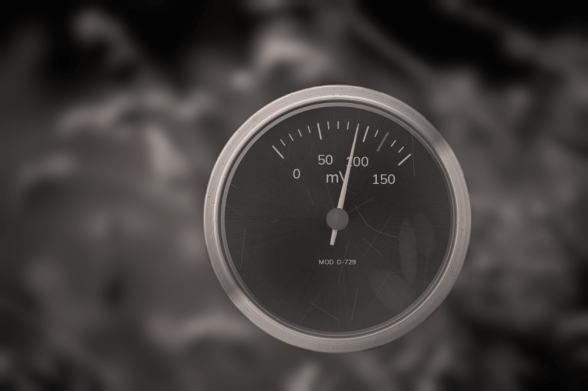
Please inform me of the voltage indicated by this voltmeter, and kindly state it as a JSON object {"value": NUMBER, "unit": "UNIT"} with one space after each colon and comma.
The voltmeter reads {"value": 90, "unit": "mV"}
